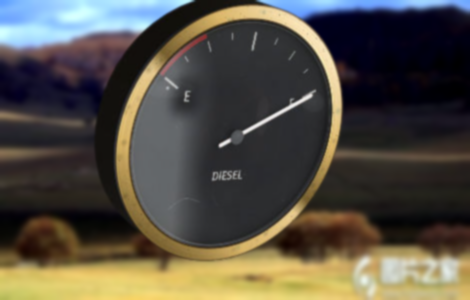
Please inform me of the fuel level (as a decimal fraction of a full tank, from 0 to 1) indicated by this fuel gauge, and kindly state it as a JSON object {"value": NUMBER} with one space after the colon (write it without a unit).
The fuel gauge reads {"value": 1}
